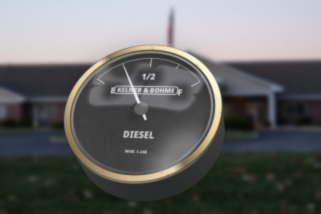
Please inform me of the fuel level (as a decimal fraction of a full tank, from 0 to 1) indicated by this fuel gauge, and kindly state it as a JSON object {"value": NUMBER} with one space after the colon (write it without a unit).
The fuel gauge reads {"value": 0.25}
